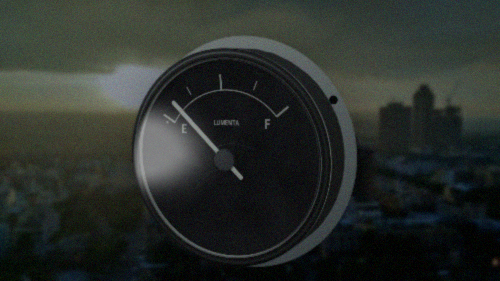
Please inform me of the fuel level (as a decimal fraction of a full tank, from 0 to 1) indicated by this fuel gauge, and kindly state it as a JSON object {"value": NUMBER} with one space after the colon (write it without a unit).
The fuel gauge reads {"value": 0.125}
